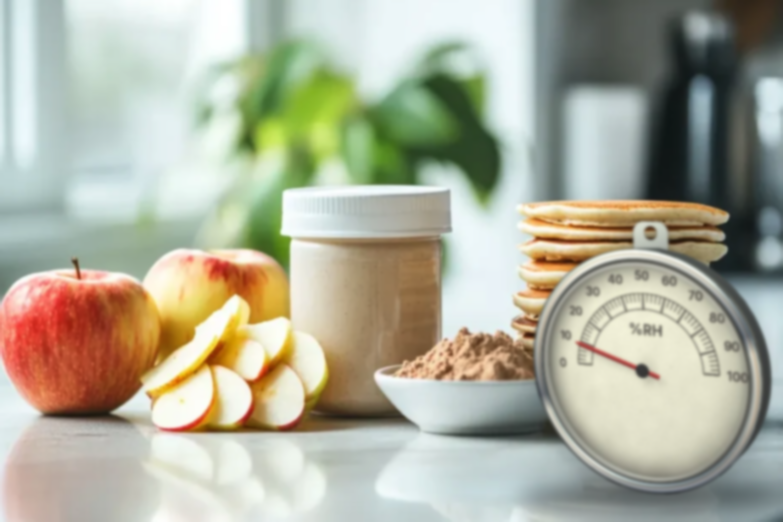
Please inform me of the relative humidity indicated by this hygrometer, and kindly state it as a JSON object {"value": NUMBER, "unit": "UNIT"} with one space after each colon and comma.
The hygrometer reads {"value": 10, "unit": "%"}
